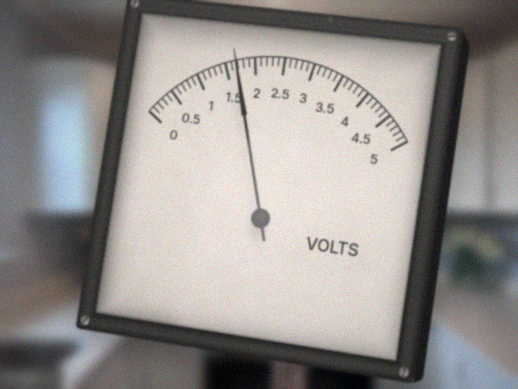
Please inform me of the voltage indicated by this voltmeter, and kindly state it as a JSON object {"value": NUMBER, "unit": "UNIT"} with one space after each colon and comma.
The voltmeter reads {"value": 1.7, "unit": "V"}
